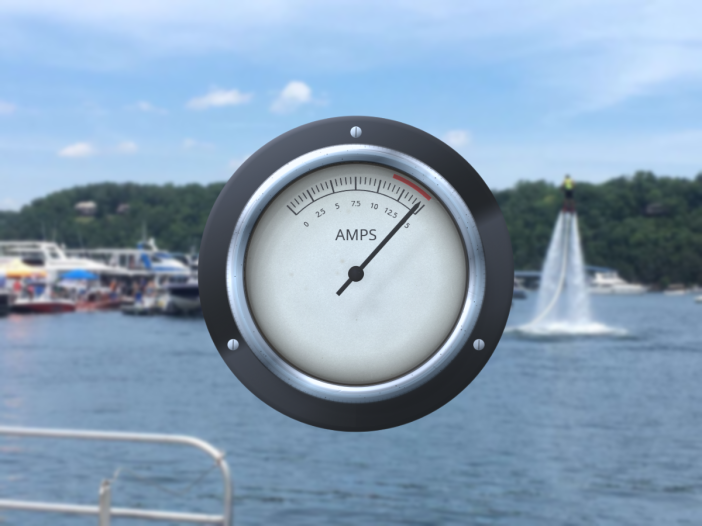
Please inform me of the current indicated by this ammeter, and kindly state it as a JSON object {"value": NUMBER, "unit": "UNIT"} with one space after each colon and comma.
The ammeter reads {"value": 14.5, "unit": "A"}
